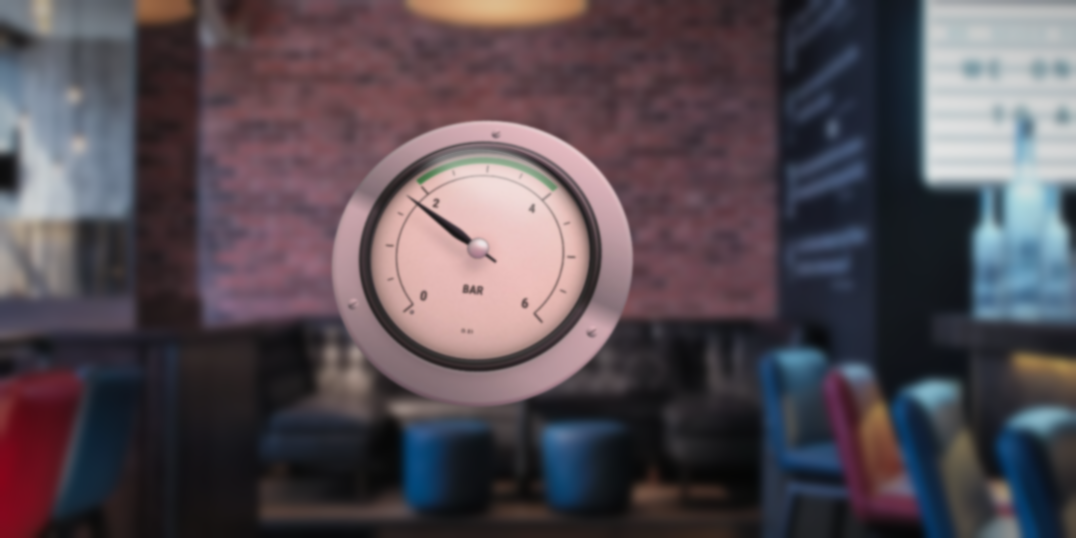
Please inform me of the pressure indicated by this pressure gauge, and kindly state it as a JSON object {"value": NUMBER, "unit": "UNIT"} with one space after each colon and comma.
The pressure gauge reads {"value": 1.75, "unit": "bar"}
